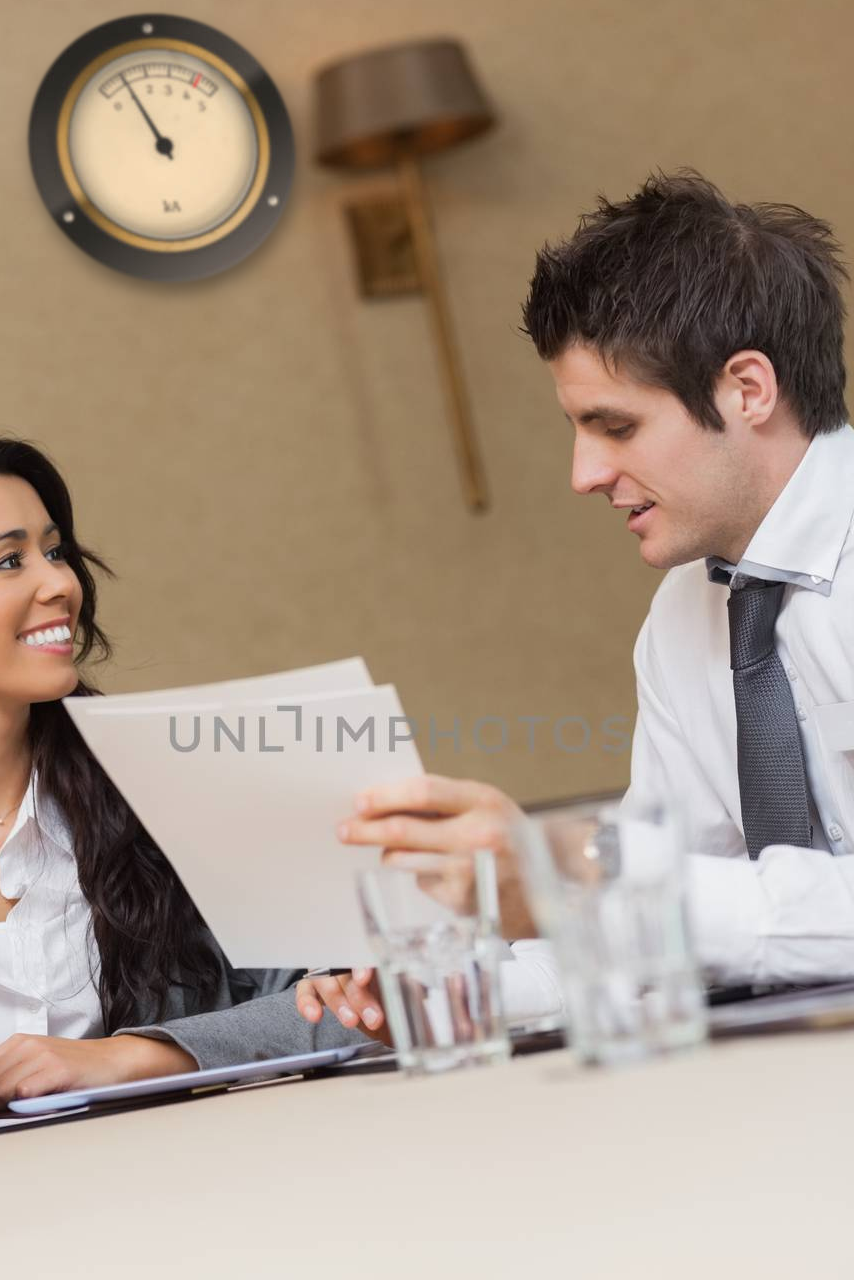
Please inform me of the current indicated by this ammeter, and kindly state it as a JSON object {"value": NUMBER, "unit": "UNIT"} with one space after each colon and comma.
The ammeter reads {"value": 1, "unit": "kA"}
